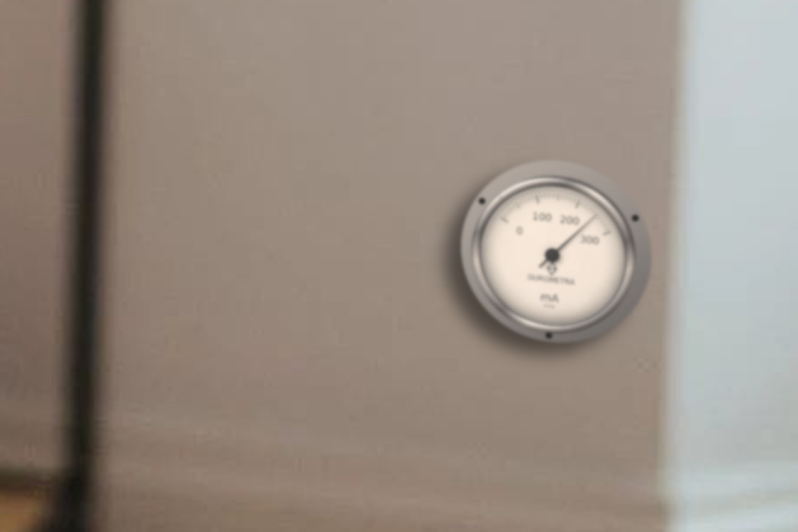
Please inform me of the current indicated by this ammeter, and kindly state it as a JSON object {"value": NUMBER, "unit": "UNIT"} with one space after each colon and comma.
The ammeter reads {"value": 250, "unit": "mA"}
